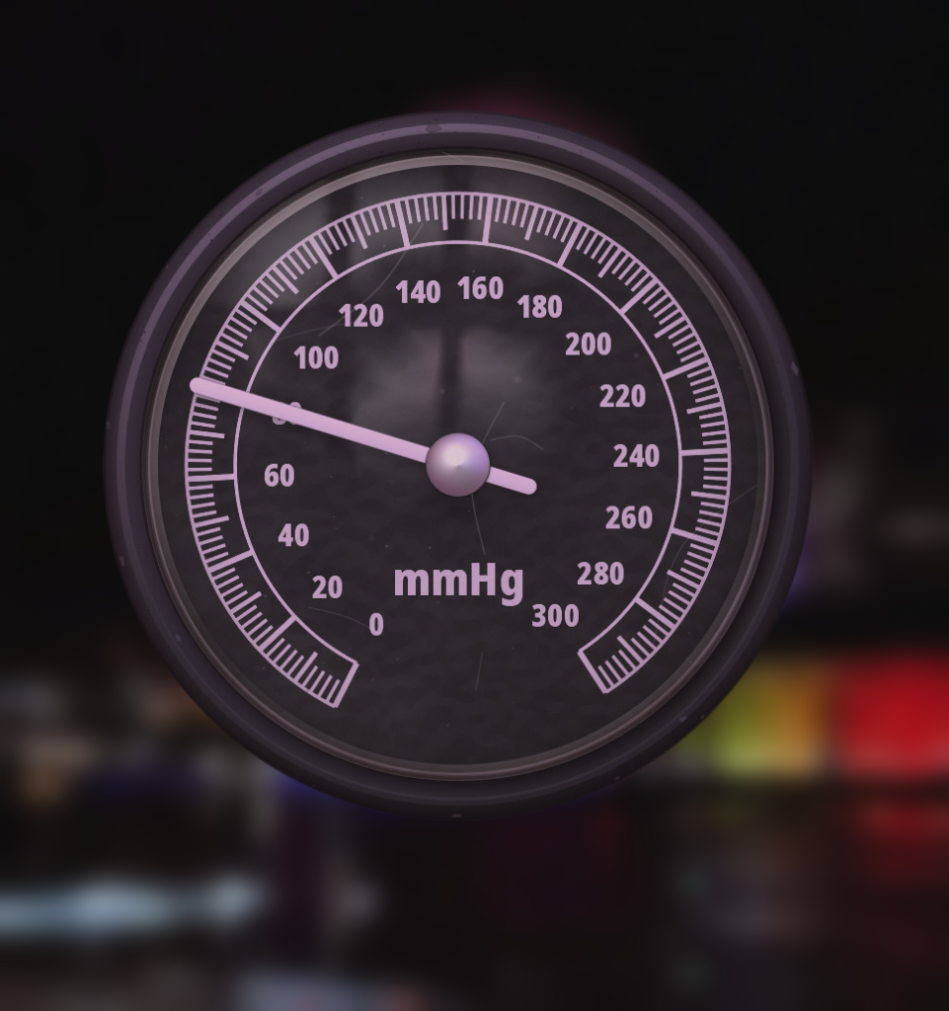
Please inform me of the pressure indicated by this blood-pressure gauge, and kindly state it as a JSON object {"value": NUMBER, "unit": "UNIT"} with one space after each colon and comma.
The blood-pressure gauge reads {"value": 80, "unit": "mmHg"}
